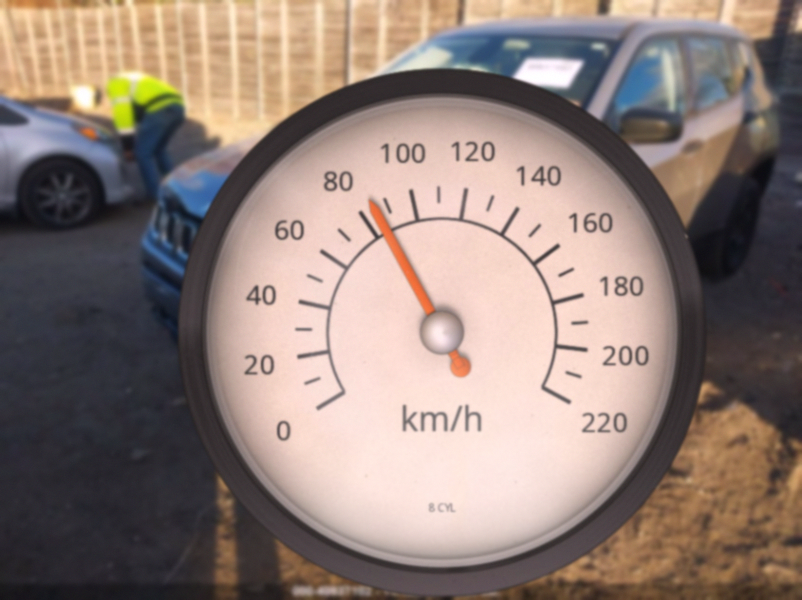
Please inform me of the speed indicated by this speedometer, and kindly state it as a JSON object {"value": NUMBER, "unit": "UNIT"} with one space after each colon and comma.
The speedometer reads {"value": 85, "unit": "km/h"}
